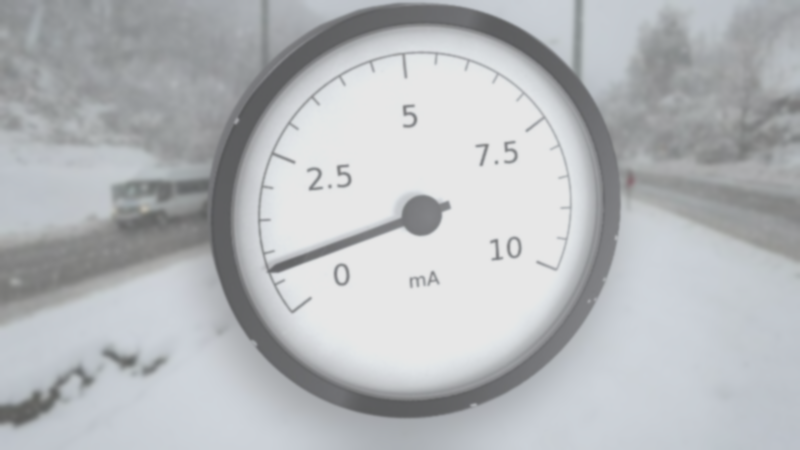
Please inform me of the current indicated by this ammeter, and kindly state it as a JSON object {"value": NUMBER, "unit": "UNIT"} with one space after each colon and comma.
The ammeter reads {"value": 0.75, "unit": "mA"}
